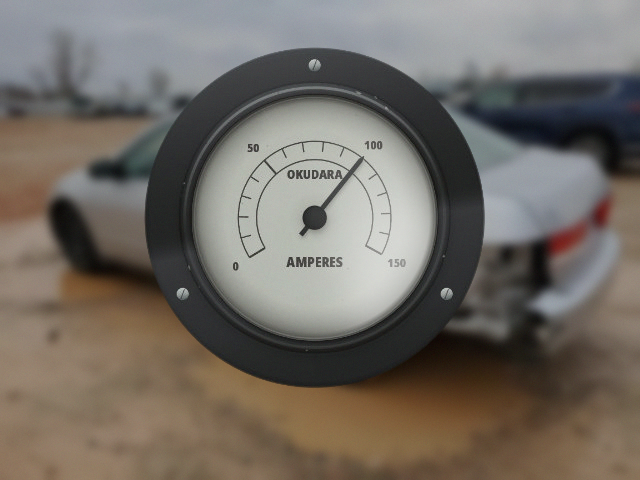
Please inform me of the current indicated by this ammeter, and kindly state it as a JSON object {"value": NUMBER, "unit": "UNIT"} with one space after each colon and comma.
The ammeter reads {"value": 100, "unit": "A"}
